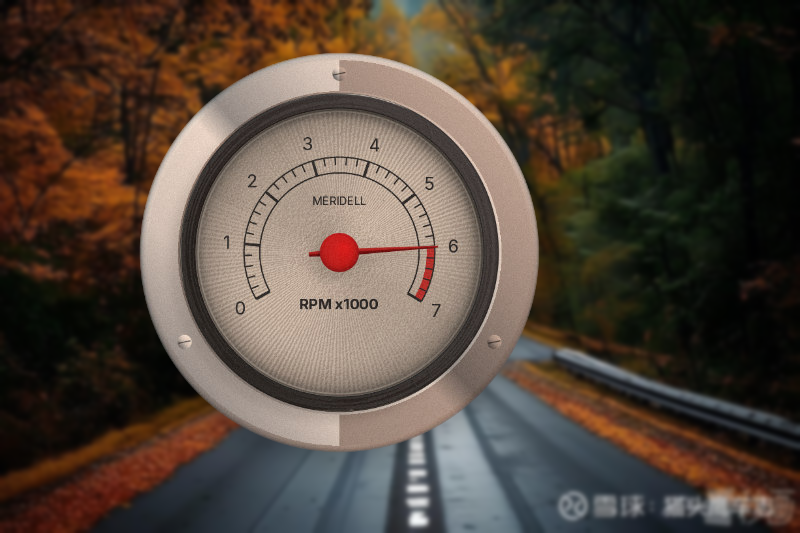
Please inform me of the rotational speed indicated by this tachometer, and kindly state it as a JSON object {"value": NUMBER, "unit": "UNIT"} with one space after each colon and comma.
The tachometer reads {"value": 6000, "unit": "rpm"}
